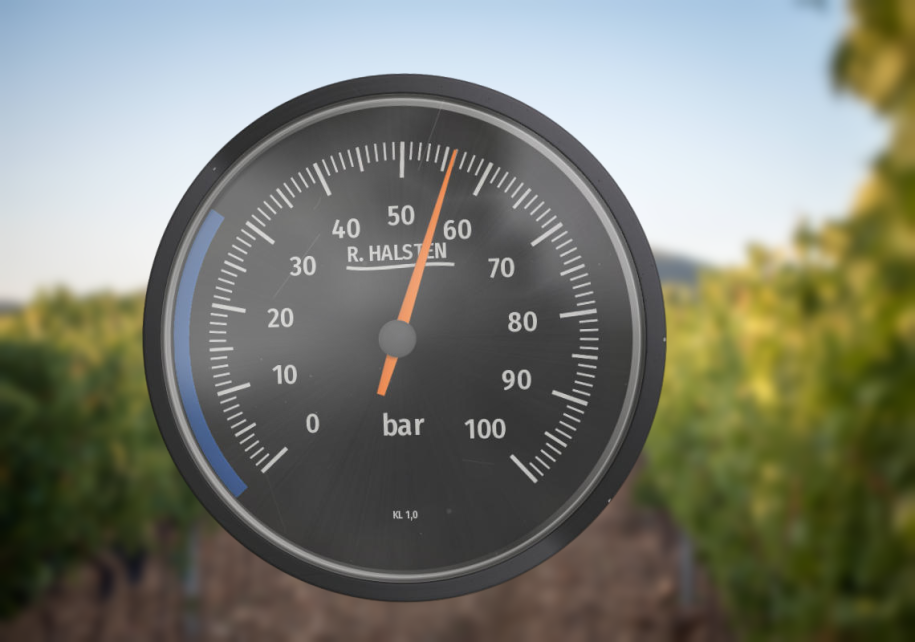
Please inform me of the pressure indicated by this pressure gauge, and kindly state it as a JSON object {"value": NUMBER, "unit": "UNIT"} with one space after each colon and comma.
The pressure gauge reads {"value": 56, "unit": "bar"}
